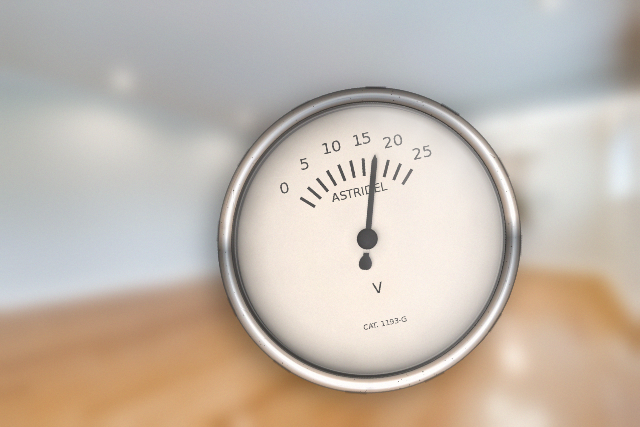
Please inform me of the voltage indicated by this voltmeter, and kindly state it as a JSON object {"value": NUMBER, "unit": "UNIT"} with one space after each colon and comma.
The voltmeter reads {"value": 17.5, "unit": "V"}
